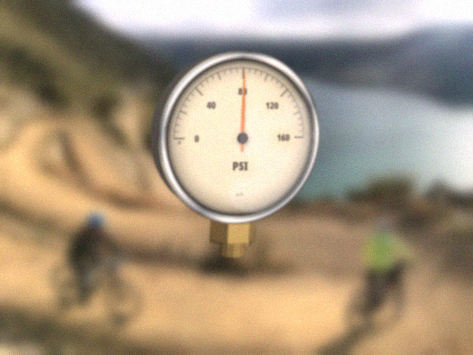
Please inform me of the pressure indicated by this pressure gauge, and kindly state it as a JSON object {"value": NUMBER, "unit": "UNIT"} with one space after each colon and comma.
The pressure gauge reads {"value": 80, "unit": "psi"}
